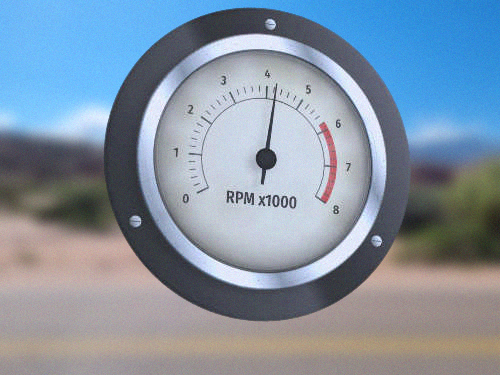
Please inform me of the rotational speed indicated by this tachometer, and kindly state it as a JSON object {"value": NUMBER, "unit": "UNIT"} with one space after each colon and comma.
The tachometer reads {"value": 4200, "unit": "rpm"}
